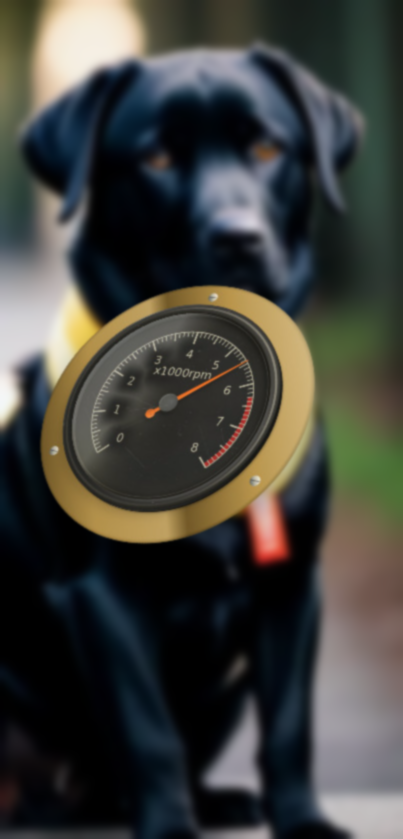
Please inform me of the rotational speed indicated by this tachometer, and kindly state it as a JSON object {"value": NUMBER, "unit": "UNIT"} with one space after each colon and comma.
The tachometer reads {"value": 5500, "unit": "rpm"}
